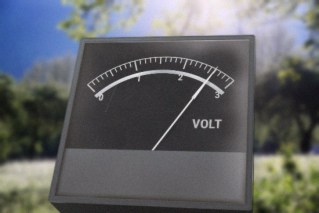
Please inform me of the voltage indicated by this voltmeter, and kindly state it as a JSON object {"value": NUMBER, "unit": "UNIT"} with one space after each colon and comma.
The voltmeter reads {"value": 2.6, "unit": "V"}
